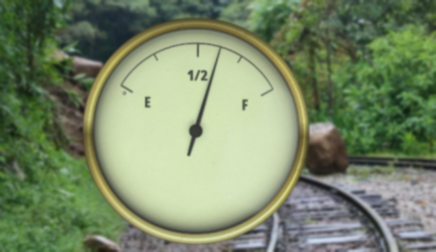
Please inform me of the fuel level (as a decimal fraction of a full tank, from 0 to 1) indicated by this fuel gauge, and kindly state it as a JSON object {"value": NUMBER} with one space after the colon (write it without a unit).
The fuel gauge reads {"value": 0.625}
